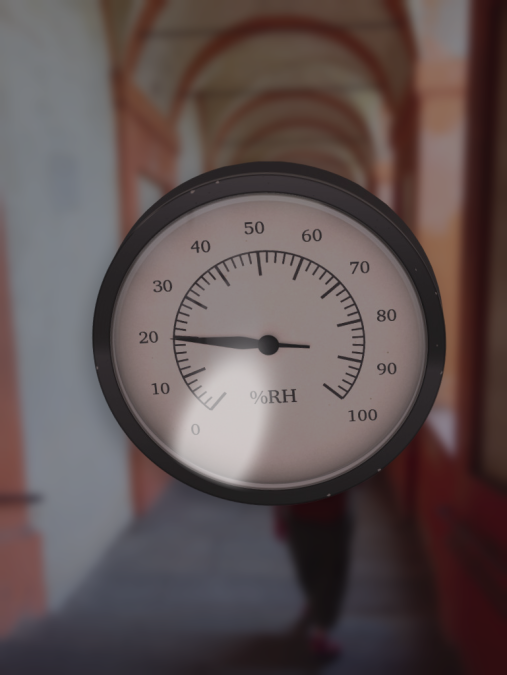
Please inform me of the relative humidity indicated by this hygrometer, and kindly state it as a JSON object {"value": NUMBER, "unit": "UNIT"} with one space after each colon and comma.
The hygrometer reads {"value": 20, "unit": "%"}
